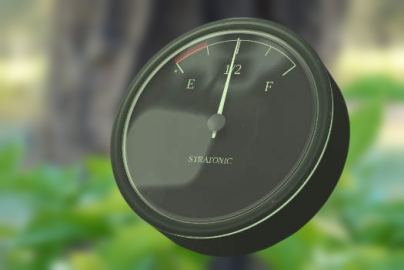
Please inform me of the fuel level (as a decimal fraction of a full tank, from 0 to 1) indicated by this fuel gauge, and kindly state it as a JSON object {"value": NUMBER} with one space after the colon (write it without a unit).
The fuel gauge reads {"value": 0.5}
